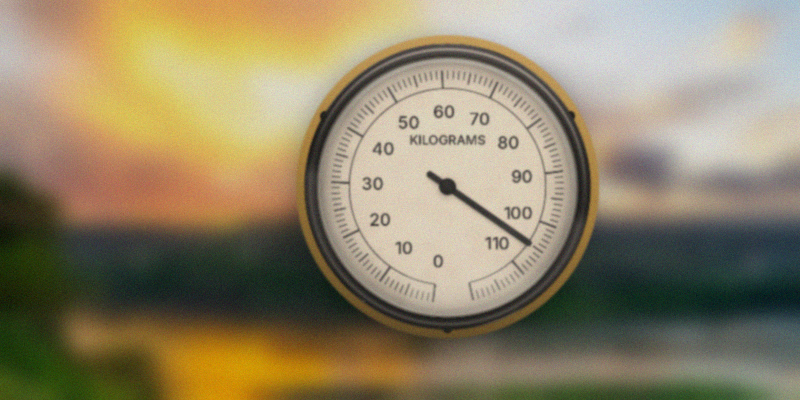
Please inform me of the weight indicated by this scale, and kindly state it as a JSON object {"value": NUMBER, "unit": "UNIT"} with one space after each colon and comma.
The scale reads {"value": 105, "unit": "kg"}
